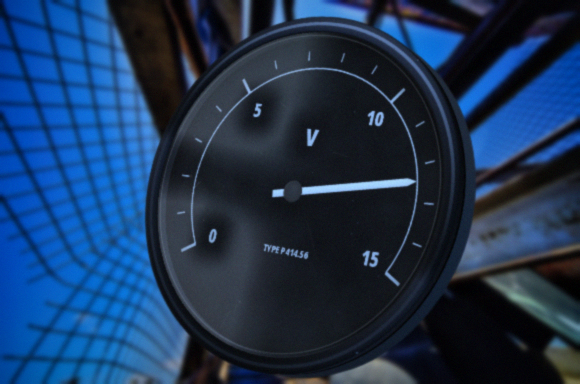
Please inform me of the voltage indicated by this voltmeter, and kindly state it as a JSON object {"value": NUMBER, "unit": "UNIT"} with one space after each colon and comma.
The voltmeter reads {"value": 12.5, "unit": "V"}
